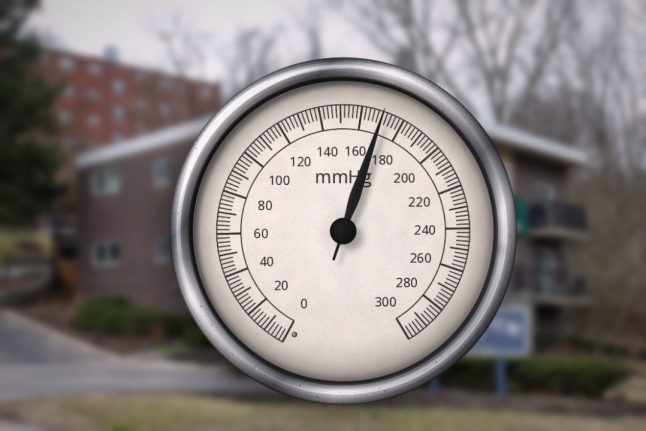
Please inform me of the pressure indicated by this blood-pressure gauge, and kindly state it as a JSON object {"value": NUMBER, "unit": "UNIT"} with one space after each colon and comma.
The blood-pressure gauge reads {"value": 170, "unit": "mmHg"}
